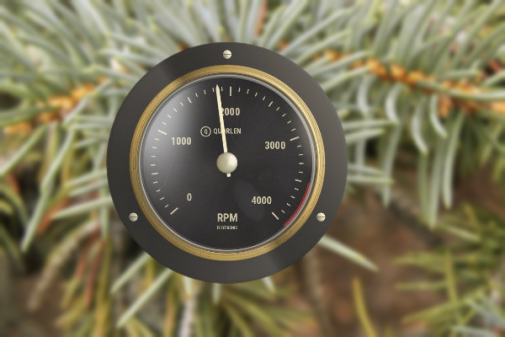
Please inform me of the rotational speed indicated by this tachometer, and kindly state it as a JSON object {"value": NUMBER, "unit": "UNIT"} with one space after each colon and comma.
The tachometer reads {"value": 1850, "unit": "rpm"}
